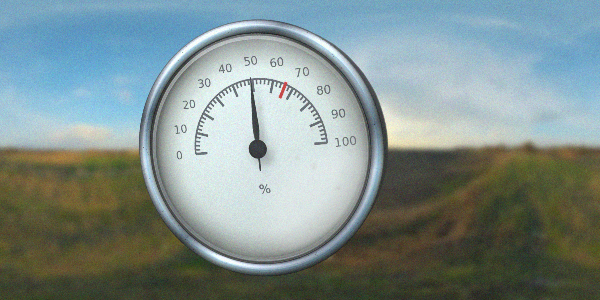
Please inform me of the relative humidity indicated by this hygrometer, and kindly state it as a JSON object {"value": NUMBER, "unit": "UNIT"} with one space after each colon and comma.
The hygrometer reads {"value": 50, "unit": "%"}
